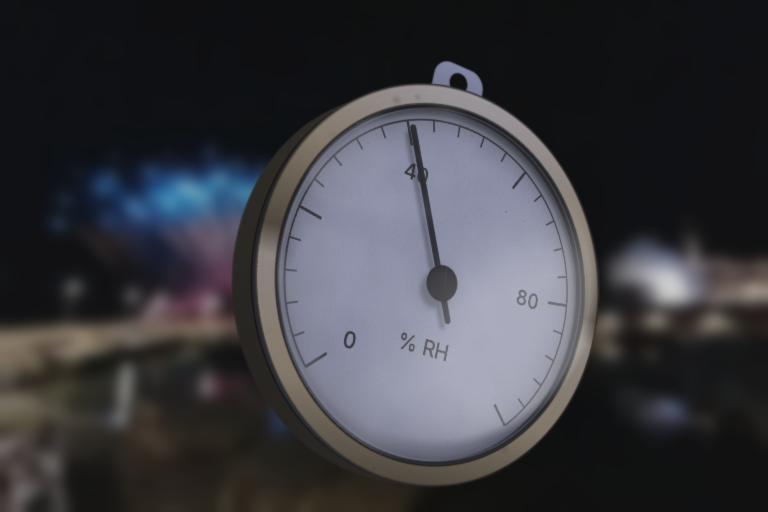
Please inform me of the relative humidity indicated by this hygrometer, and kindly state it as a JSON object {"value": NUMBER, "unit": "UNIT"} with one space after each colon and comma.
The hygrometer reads {"value": 40, "unit": "%"}
